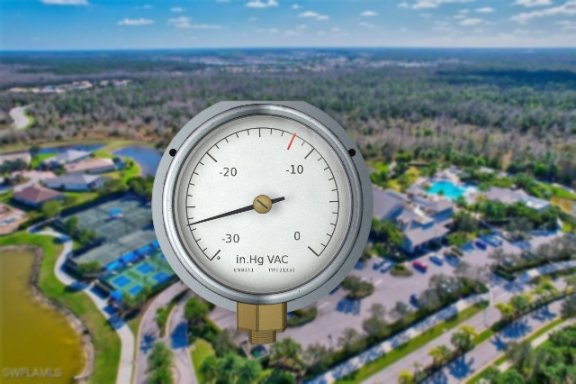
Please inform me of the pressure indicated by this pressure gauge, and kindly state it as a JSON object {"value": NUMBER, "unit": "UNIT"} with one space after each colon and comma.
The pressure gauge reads {"value": -26.5, "unit": "inHg"}
